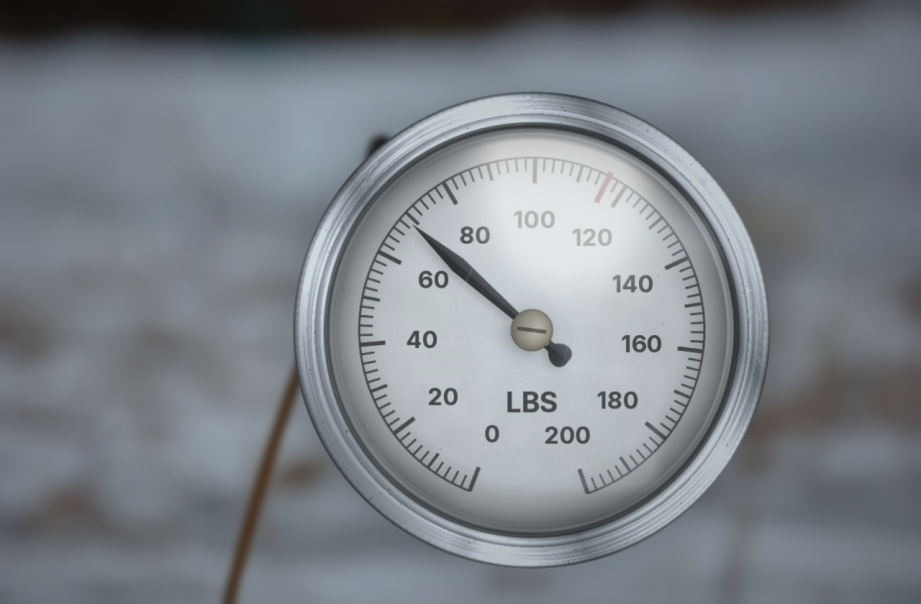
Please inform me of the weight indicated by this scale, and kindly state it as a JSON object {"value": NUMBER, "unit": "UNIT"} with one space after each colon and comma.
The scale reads {"value": 69, "unit": "lb"}
